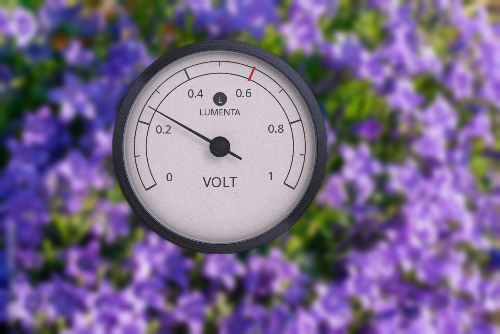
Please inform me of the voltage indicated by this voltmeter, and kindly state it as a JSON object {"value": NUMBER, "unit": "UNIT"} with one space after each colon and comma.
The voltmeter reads {"value": 0.25, "unit": "V"}
